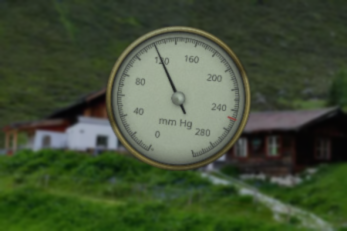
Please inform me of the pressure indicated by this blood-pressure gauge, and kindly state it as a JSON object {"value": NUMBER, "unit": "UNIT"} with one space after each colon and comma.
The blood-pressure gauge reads {"value": 120, "unit": "mmHg"}
